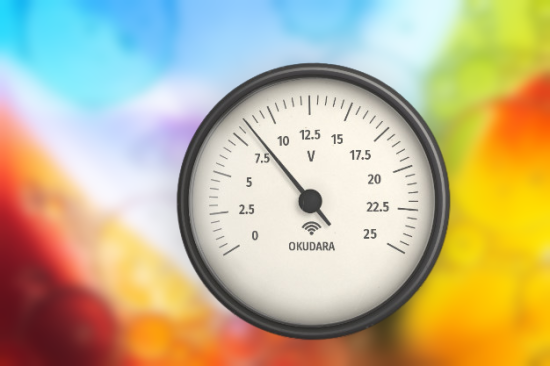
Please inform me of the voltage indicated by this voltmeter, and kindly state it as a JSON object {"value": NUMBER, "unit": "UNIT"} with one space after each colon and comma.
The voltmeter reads {"value": 8.5, "unit": "V"}
